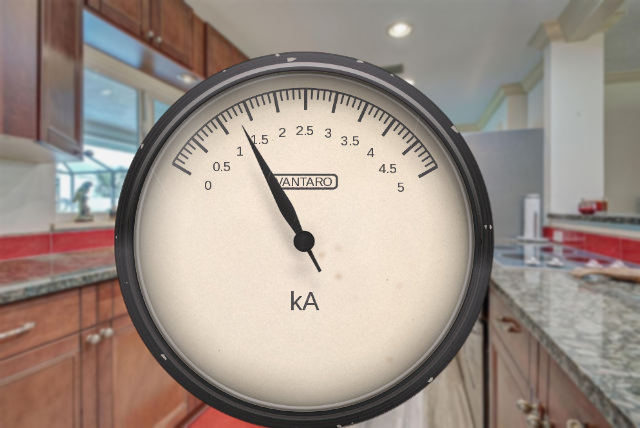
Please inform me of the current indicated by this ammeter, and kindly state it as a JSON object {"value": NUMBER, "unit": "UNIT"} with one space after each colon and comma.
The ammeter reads {"value": 1.3, "unit": "kA"}
